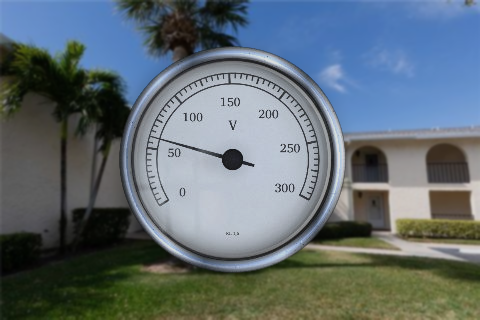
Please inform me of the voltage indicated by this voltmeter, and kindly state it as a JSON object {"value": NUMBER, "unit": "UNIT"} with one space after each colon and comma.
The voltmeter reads {"value": 60, "unit": "V"}
